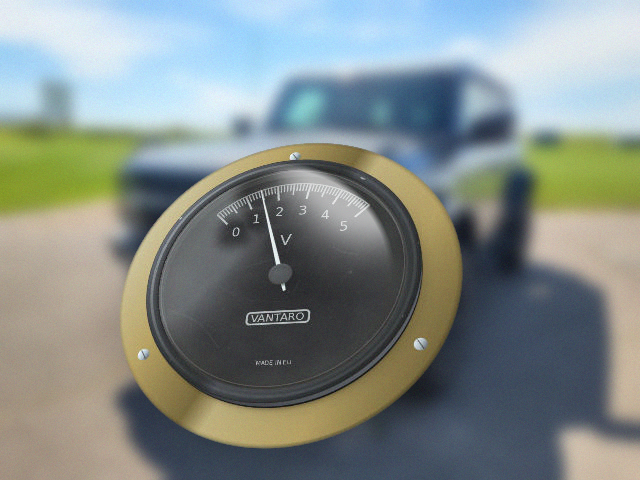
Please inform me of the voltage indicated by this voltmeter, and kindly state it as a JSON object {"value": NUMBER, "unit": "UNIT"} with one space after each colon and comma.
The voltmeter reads {"value": 1.5, "unit": "V"}
